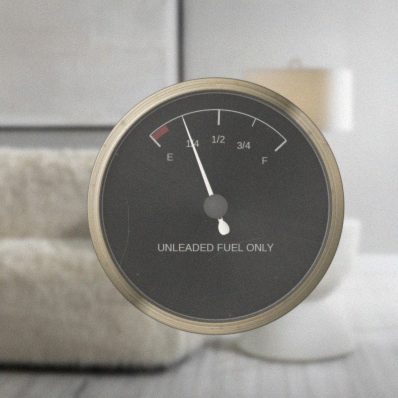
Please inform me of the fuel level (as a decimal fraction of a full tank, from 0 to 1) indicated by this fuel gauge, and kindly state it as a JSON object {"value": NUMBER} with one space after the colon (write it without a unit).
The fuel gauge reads {"value": 0.25}
